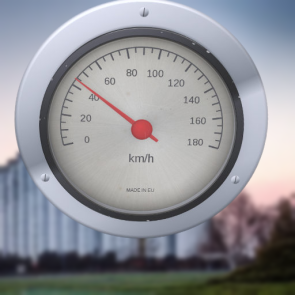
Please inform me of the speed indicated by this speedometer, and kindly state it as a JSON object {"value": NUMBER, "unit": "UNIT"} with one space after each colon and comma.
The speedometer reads {"value": 45, "unit": "km/h"}
